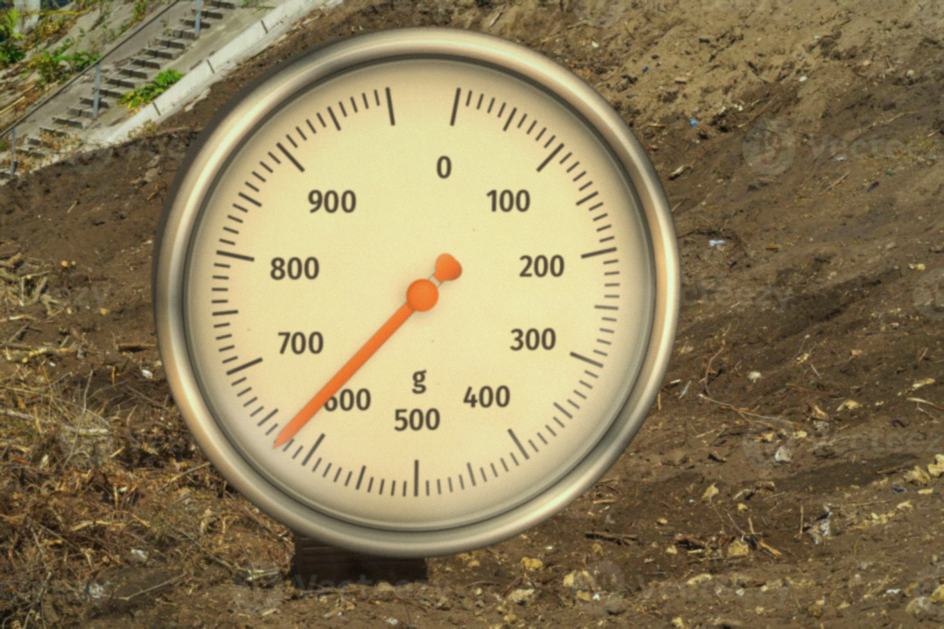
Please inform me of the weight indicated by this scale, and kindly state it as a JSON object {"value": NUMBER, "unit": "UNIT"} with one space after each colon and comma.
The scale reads {"value": 630, "unit": "g"}
